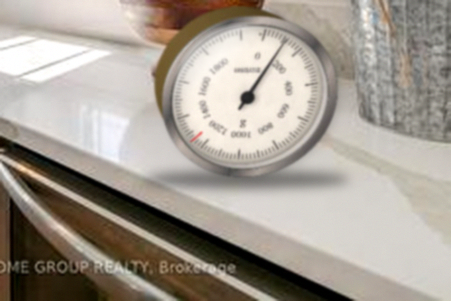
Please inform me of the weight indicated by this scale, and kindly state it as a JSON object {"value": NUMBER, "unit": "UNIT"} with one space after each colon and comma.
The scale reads {"value": 100, "unit": "g"}
